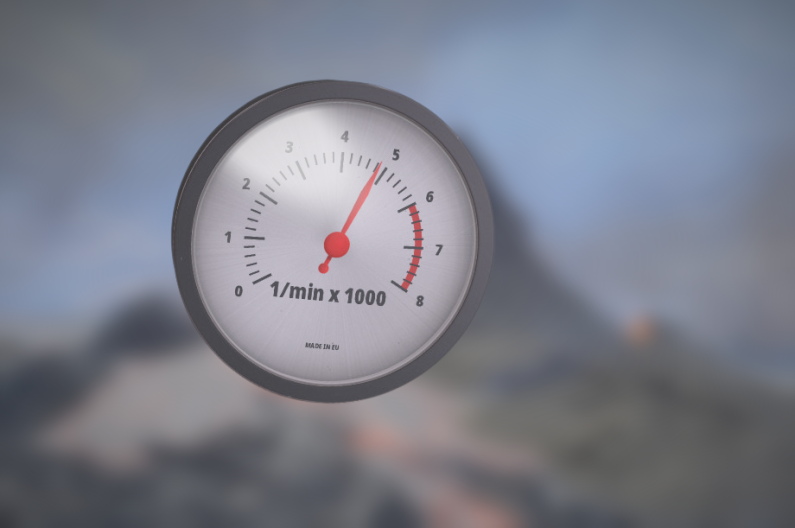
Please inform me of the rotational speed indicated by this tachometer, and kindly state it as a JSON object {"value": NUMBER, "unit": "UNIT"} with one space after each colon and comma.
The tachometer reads {"value": 4800, "unit": "rpm"}
